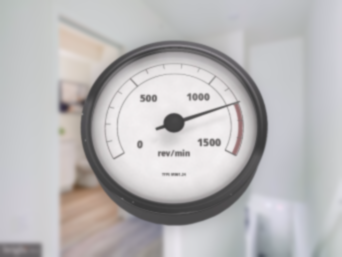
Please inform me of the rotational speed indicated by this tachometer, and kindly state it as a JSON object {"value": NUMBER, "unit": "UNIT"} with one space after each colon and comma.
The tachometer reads {"value": 1200, "unit": "rpm"}
